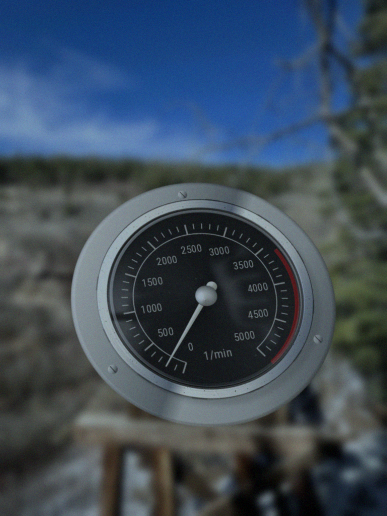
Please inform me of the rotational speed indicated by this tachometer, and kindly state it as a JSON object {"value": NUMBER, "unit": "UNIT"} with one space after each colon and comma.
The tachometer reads {"value": 200, "unit": "rpm"}
